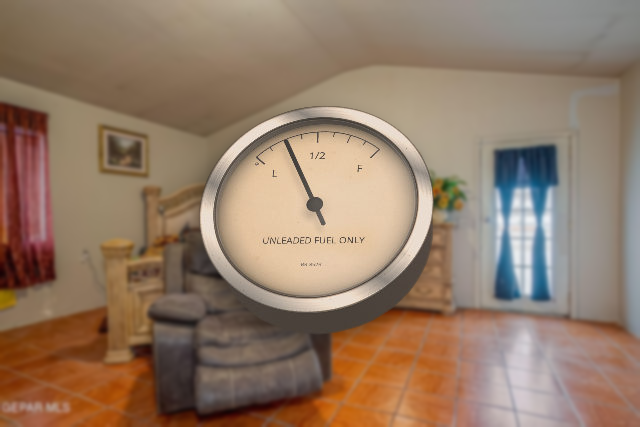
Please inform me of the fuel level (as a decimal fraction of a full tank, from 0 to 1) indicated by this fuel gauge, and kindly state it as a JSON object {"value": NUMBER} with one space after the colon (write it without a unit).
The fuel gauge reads {"value": 0.25}
